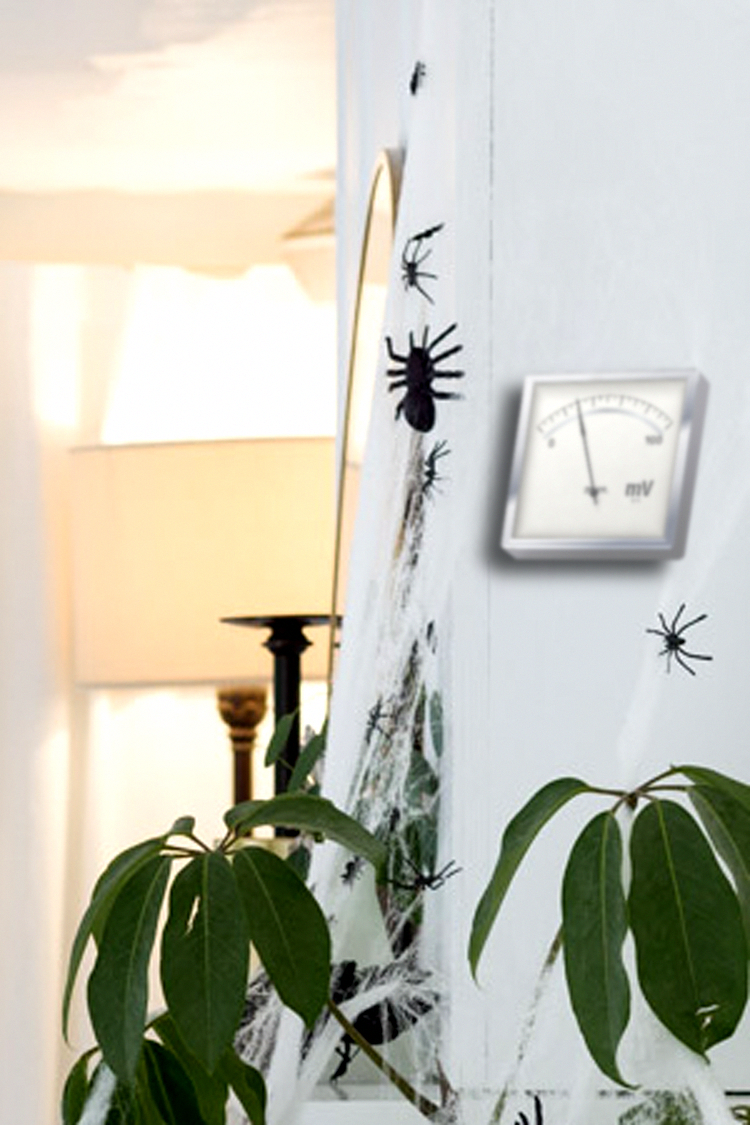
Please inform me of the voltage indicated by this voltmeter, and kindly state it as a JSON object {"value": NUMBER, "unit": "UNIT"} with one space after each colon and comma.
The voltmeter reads {"value": 30, "unit": "mV"}
